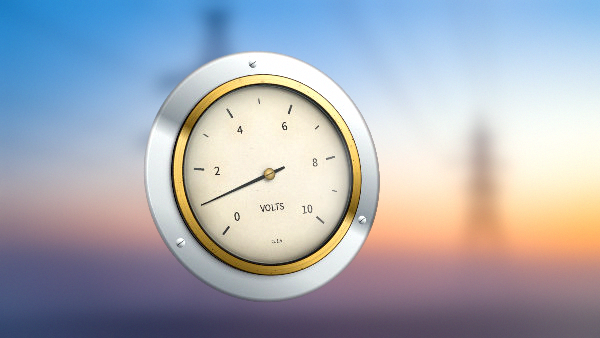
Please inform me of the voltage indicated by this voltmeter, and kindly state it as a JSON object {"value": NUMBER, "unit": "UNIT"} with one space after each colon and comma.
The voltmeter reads {"value": 1, "unit": "V"}
